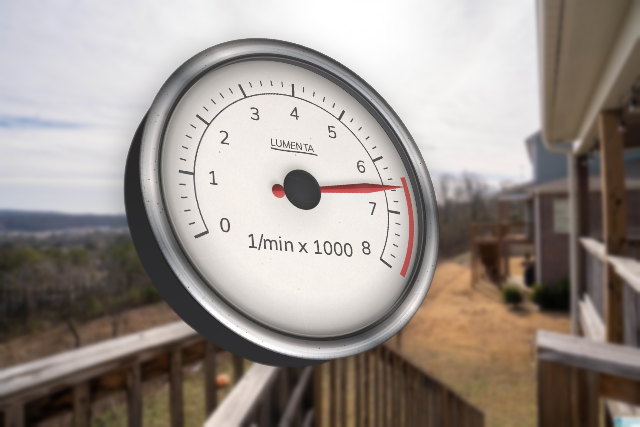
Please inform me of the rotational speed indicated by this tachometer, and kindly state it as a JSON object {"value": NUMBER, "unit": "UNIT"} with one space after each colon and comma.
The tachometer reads {"value": 6600, "unit": "rpm"}
